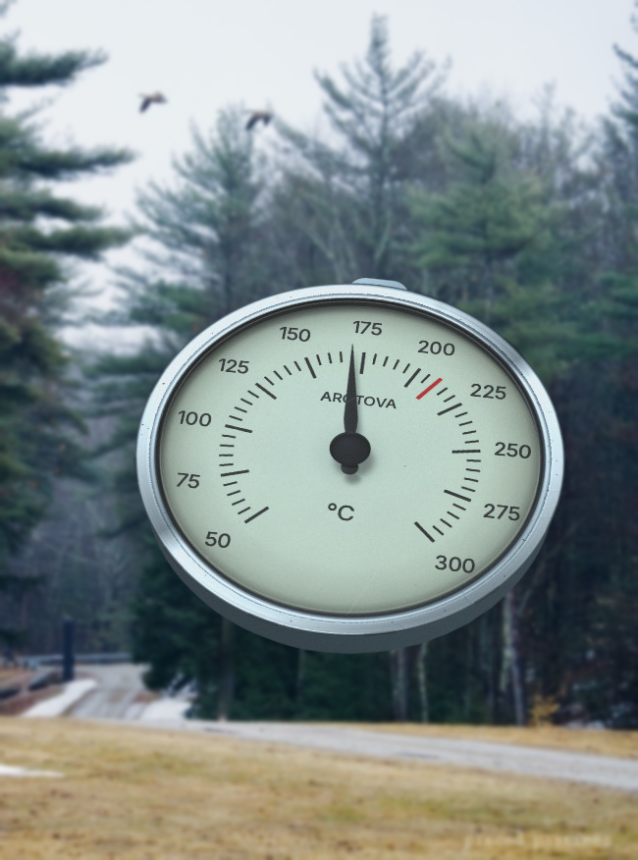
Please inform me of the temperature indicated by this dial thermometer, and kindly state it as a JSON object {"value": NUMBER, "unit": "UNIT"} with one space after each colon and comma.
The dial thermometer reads {"value": 170, "unit": "°C"}
